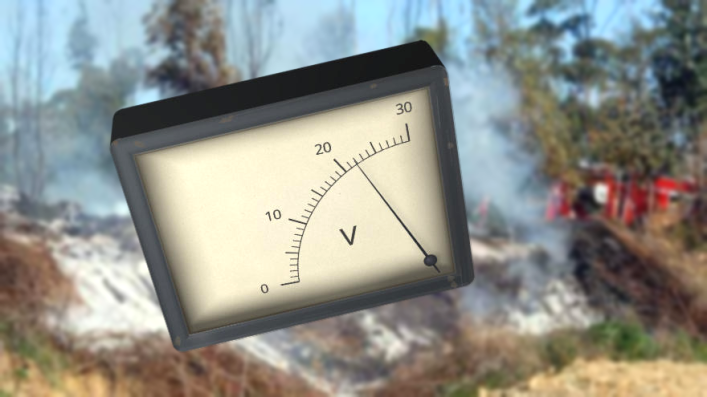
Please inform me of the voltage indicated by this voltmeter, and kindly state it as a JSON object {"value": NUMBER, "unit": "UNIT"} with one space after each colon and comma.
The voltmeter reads {"value": 22, "unit": "V"}
